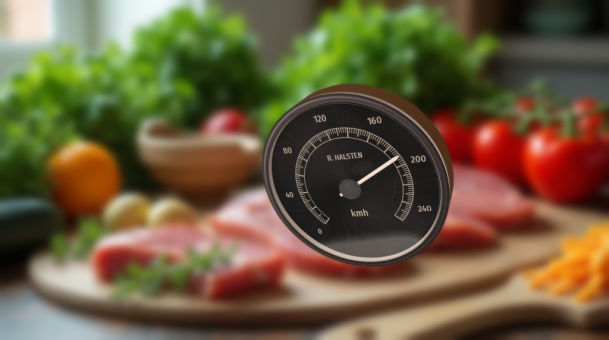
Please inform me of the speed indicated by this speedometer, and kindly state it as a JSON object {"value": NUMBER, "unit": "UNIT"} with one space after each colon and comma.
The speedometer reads {"value": 190, "unit": "km/h"}
